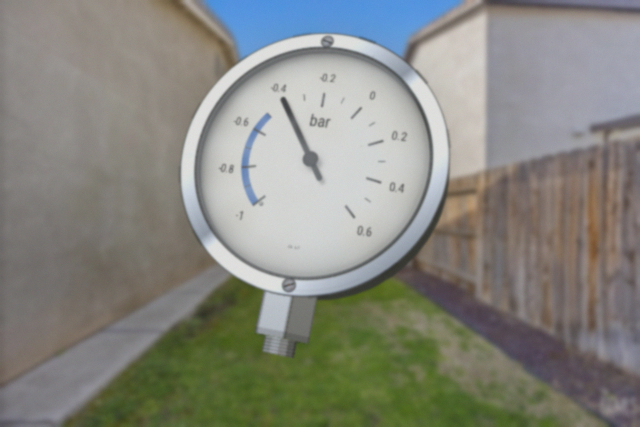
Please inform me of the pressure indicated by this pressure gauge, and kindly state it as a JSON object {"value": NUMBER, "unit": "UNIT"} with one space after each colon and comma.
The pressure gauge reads {"value": -0.4, "unit": "bar"}
